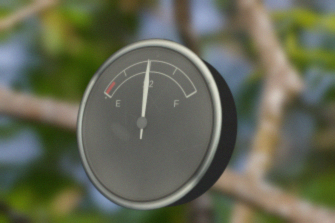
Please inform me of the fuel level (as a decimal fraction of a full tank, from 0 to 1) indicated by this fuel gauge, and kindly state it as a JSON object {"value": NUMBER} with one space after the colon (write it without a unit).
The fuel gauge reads {"value": 0.5}
